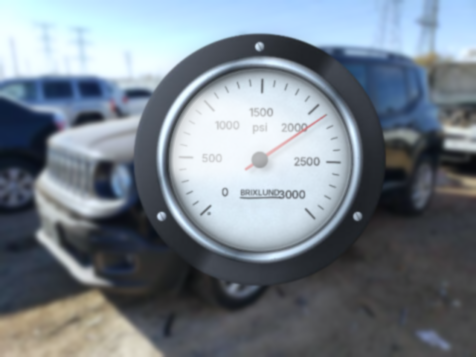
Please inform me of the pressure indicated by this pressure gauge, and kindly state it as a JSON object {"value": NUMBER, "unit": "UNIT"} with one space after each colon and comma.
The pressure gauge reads {"value": 2100, "unit": "psi"}
